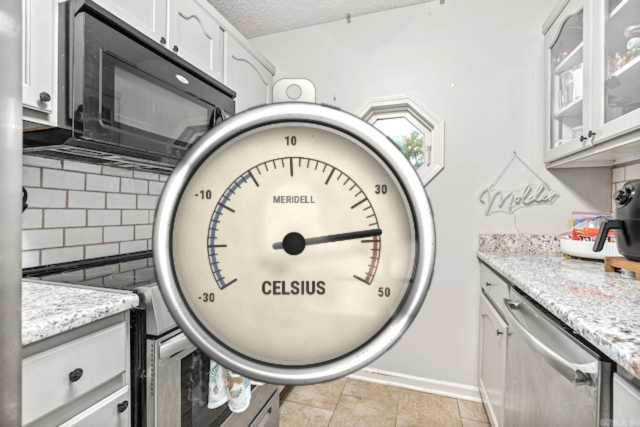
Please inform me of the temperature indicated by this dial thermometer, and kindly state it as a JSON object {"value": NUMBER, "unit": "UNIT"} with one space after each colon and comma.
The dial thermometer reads {"value": 38, "unit": "°C"}
